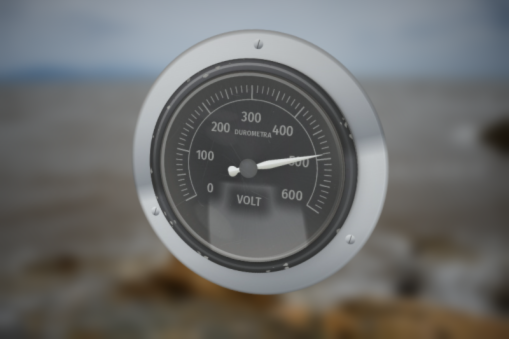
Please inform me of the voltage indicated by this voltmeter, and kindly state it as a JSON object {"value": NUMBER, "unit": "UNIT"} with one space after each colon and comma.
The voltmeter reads {"value": 490, "unit": "V"}
